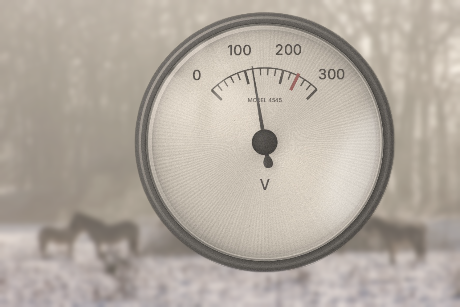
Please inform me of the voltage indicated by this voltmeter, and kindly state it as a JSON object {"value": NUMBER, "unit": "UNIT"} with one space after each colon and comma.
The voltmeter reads {"value": 120, "unit": "V"}
